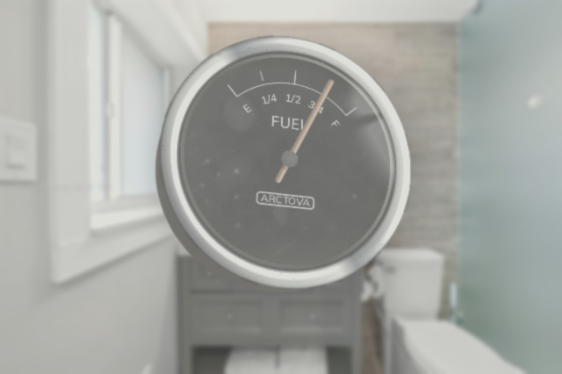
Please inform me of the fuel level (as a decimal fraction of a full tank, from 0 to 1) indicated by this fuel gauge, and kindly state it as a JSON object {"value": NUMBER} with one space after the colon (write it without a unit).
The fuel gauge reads {"value": 0.75}
